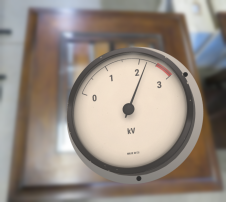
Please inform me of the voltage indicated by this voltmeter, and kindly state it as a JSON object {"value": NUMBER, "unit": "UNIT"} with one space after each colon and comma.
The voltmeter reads {"value": 2.25, "unit": "kV"}
